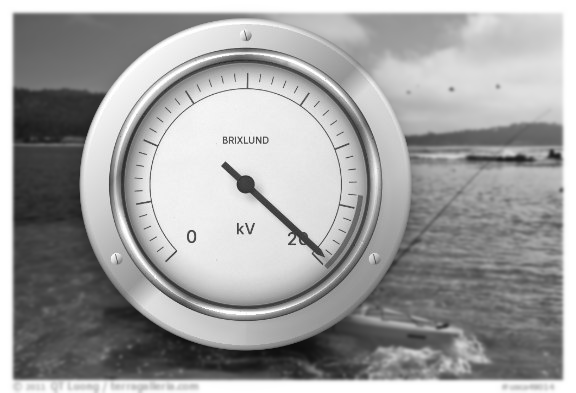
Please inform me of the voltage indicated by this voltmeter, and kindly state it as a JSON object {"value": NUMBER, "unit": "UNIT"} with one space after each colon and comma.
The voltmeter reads {"value": 19.75, "unit": "kV"}
